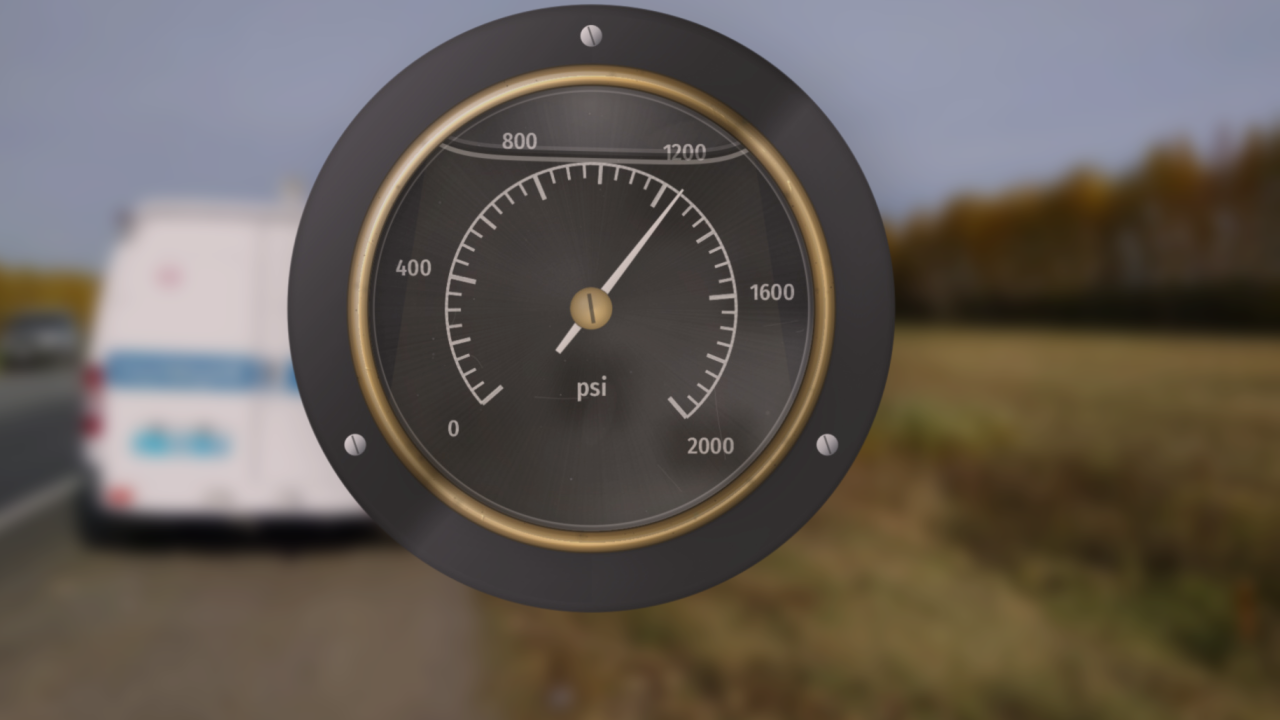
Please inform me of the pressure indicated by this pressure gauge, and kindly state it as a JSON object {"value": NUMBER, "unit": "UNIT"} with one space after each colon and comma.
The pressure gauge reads {"value": 1250, "unit": "psi"}
